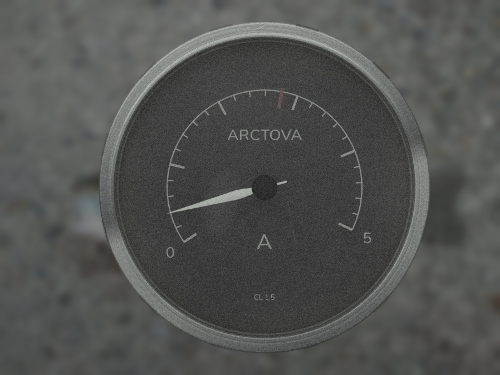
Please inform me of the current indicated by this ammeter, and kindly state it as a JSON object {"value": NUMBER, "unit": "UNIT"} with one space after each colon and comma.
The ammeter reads {"value": 0.4, "unit": "A"}
